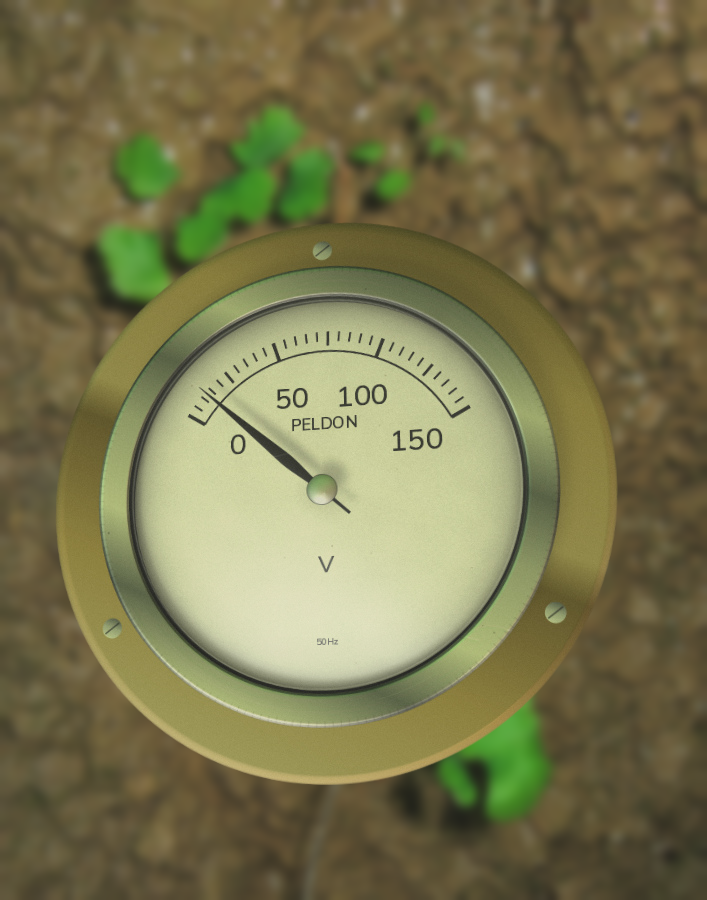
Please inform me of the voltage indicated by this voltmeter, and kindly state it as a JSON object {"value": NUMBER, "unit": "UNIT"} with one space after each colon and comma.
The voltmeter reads {"value": 12.5, "unit": "V"}
